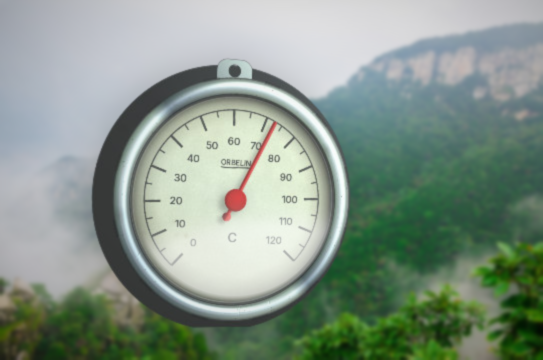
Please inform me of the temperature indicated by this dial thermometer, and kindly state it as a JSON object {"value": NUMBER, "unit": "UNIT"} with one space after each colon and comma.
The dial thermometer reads {"value": 72.5, "unit": "°C"}
